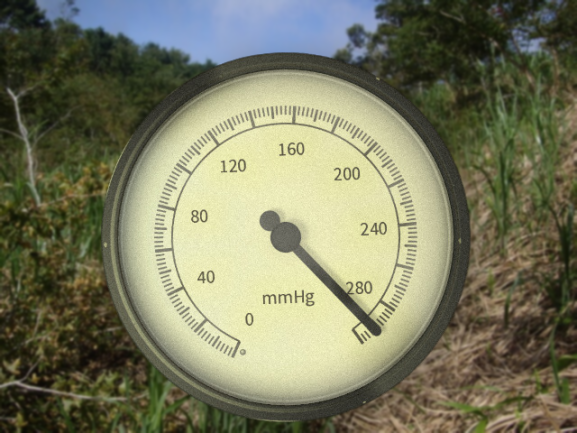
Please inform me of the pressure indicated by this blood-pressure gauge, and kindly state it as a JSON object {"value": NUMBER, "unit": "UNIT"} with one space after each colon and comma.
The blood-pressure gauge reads {"value": 292, "unit": "mmHg"}
